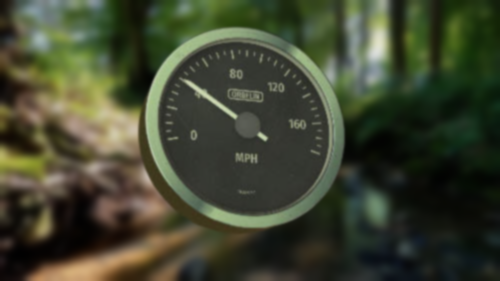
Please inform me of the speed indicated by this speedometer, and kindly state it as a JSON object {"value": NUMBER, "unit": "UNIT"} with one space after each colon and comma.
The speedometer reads {"value": 40, "unit": "mph"}
